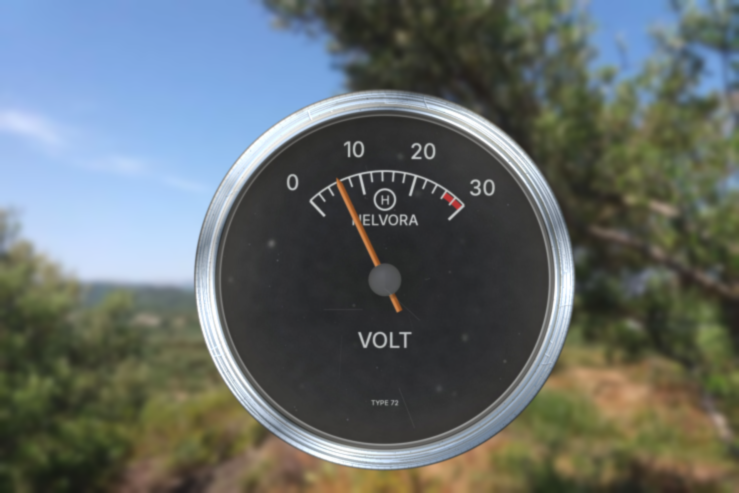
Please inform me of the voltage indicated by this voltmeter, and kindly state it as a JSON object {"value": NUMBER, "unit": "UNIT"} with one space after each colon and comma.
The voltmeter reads {"value": 6, "unit": "V"}
